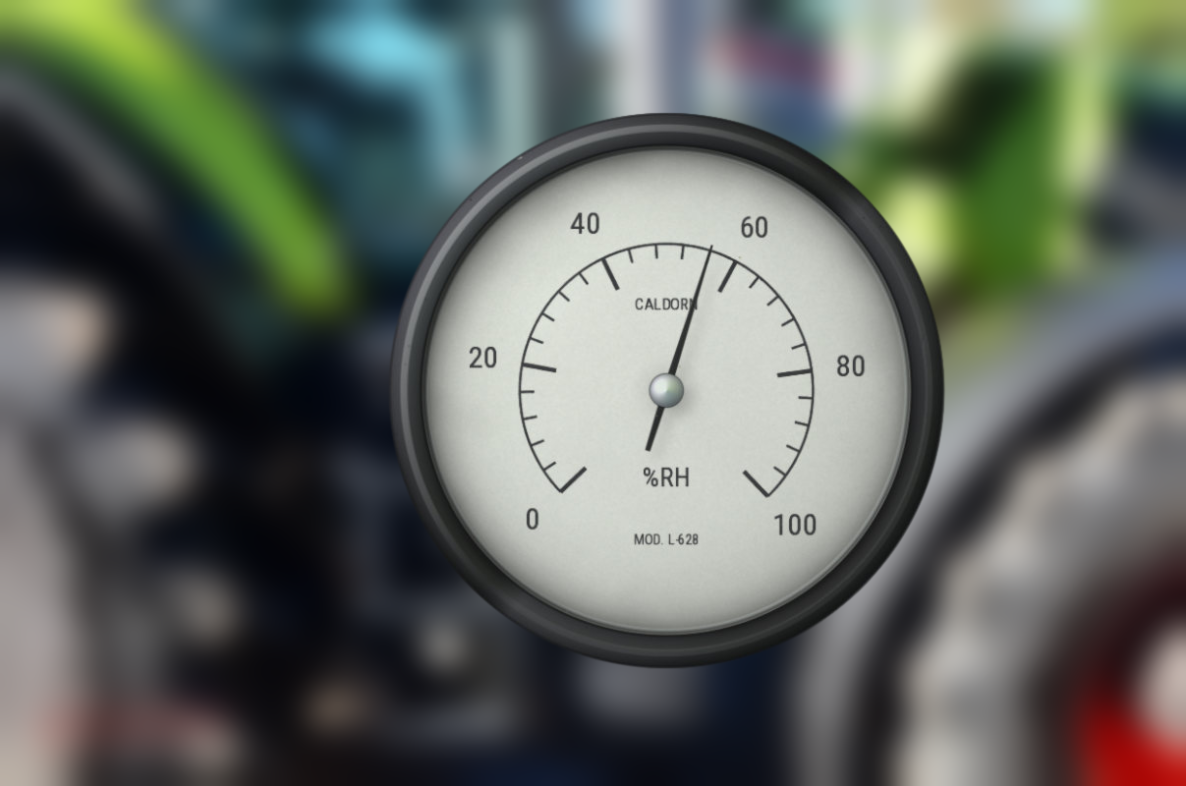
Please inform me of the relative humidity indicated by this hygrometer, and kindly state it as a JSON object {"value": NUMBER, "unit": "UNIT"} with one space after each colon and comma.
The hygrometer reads {"value": 56, "unit": "%"}
